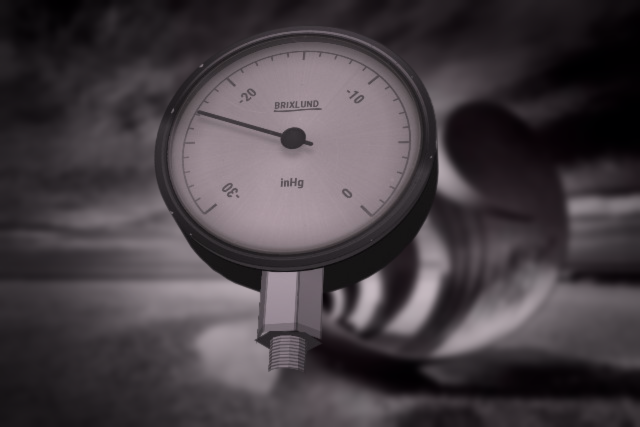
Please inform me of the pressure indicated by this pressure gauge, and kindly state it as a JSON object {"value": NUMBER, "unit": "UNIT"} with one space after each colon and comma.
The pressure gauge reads {"value": -23, "unit": "inHg"}
